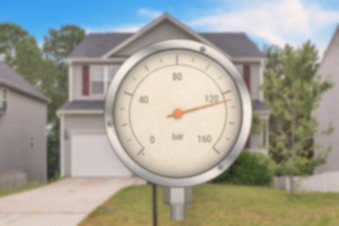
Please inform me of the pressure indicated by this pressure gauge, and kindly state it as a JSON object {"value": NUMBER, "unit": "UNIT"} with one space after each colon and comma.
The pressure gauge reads {"value": 125, "unit": "bar"}
